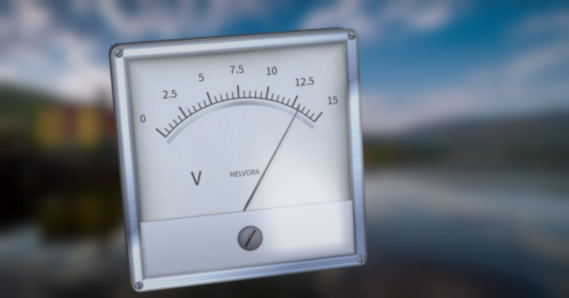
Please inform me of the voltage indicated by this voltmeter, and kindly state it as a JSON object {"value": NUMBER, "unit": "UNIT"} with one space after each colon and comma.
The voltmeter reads {"value": 13, "unit": "V"}
